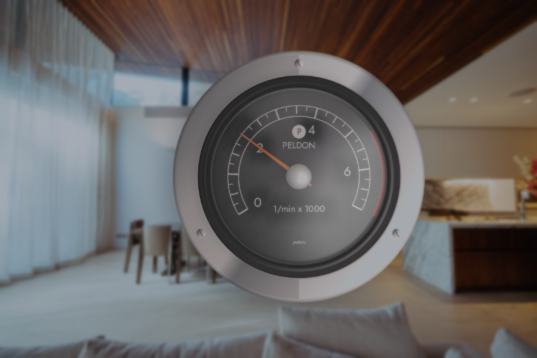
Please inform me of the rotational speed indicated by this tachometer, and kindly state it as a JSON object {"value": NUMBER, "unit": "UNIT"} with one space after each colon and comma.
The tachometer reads {"value": 2000, "unit": "rpm"}
